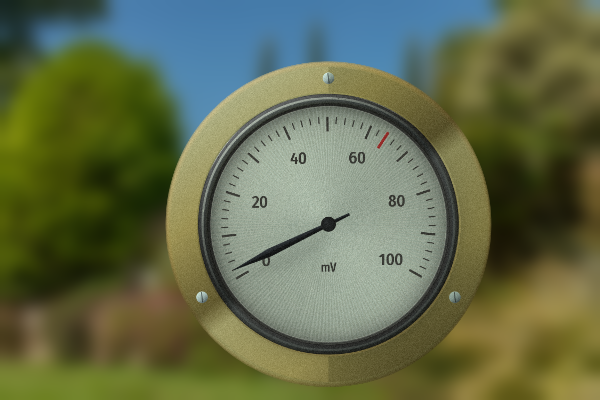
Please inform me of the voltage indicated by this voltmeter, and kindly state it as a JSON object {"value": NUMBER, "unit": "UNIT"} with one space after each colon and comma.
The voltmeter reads {"value": 2, "unit": "mV"}
